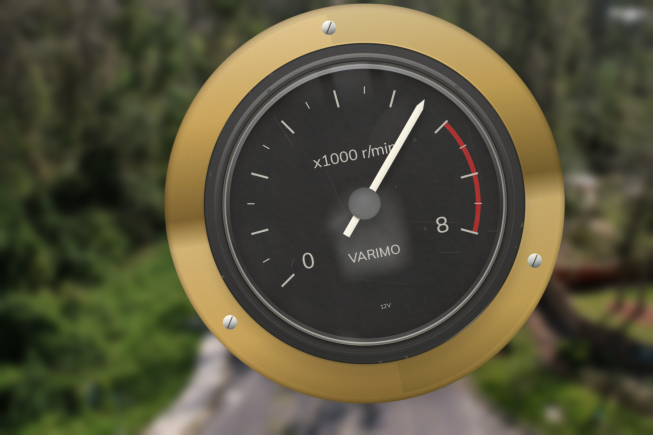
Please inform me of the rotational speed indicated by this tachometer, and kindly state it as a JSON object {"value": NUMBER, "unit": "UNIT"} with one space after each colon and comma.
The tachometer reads {"value": 5500, "unit": "rpm"}
